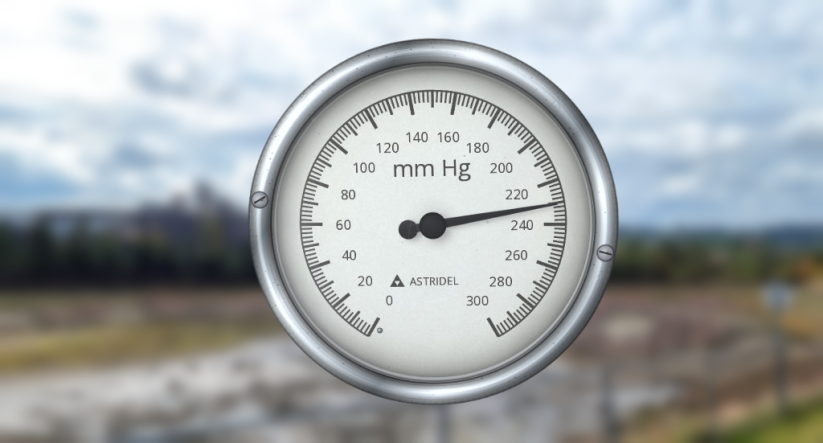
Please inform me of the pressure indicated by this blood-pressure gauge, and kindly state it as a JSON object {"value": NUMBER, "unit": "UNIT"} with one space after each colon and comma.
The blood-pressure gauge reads {"value": 230, "unit": "mmHg"}
